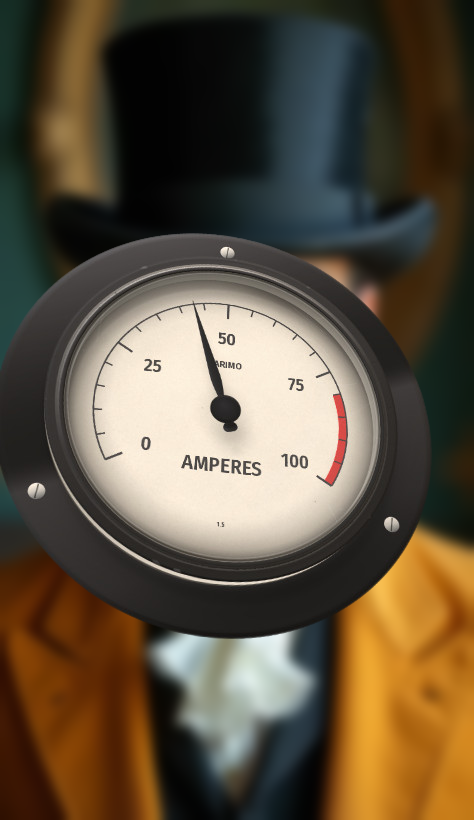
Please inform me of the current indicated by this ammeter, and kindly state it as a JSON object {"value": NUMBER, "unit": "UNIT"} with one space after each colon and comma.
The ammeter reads {"value": 42.5, "unit": "A"}
